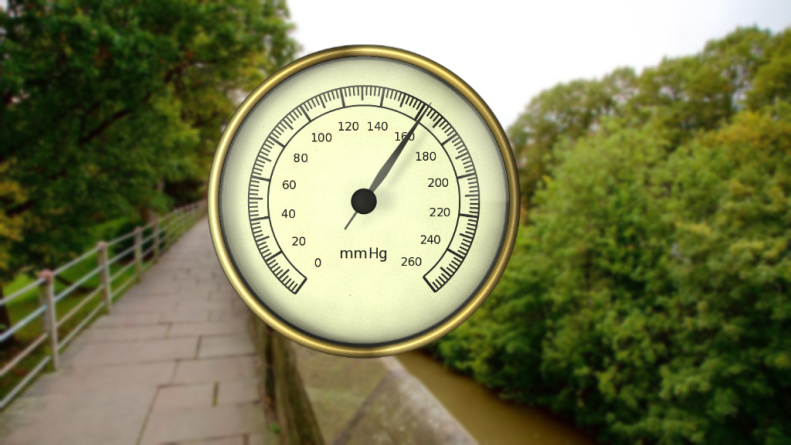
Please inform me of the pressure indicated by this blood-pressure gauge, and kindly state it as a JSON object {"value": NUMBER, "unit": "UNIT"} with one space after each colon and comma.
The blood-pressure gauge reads {"value": 162, "unit": "mmHg"}
